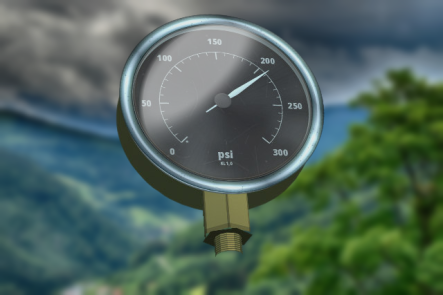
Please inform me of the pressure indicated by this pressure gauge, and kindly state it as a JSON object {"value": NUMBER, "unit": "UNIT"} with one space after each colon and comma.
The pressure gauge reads {"value": 210, "unit": "psi"}
